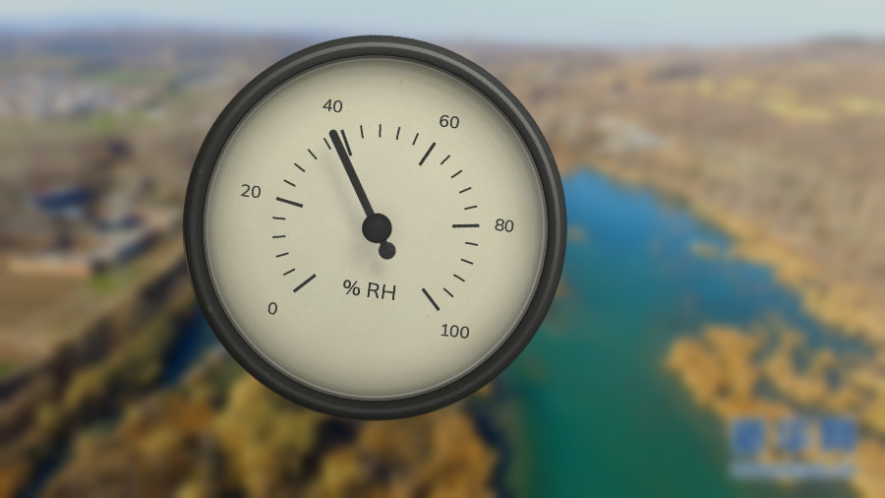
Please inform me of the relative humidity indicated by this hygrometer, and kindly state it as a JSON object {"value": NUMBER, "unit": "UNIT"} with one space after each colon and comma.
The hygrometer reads {"value": 38, "unit": "%"}
